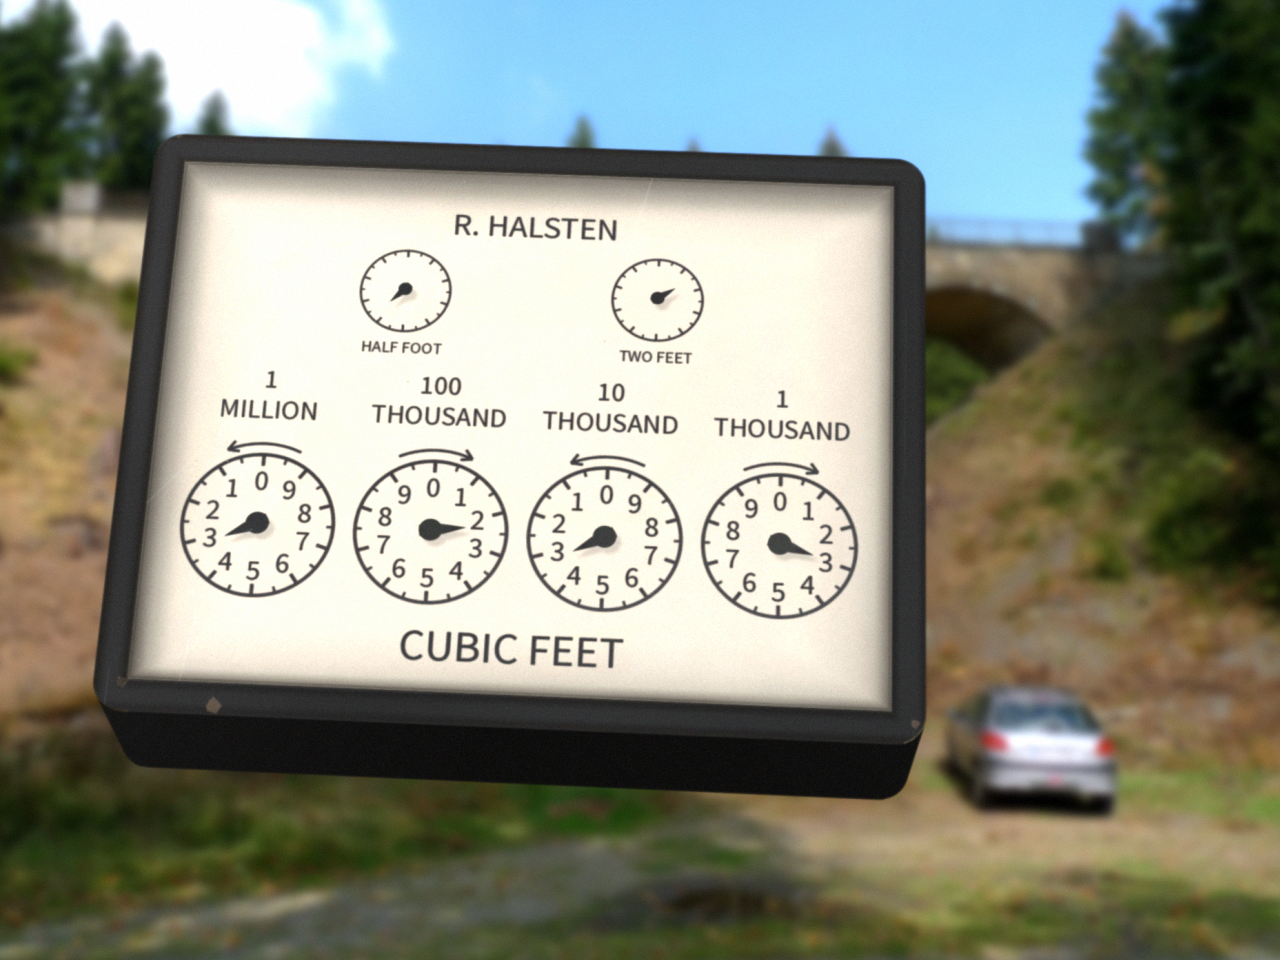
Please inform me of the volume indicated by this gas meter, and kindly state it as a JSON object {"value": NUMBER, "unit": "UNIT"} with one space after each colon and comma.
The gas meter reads {"value": 323300, "unit": "ft³"}
